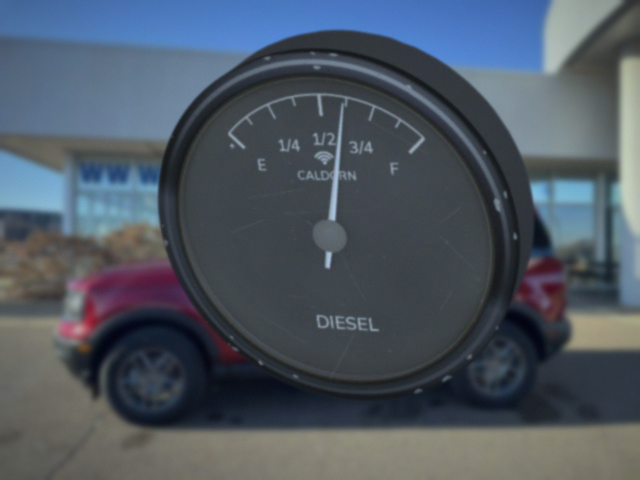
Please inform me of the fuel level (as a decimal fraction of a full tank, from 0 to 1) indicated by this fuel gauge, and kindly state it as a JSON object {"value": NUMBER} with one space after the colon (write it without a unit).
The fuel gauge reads {"value": 0.625}
